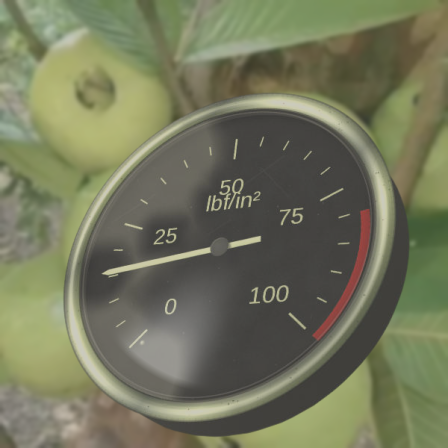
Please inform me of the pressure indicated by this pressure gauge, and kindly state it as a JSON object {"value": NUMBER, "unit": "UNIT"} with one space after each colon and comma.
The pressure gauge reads {"value": 15, "unit": "psi"}
